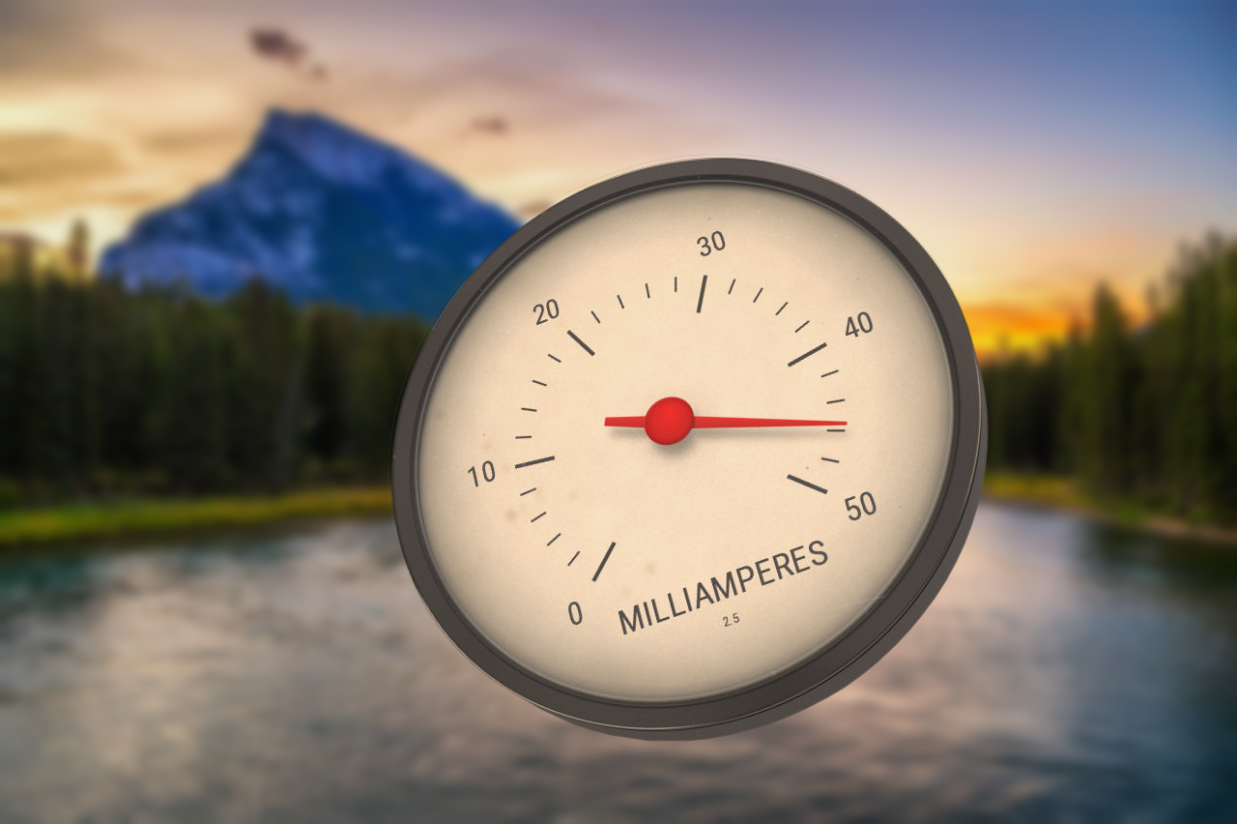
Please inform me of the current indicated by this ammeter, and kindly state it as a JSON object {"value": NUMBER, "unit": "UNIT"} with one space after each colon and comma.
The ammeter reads {"value": 46, "unit": "mA"}
